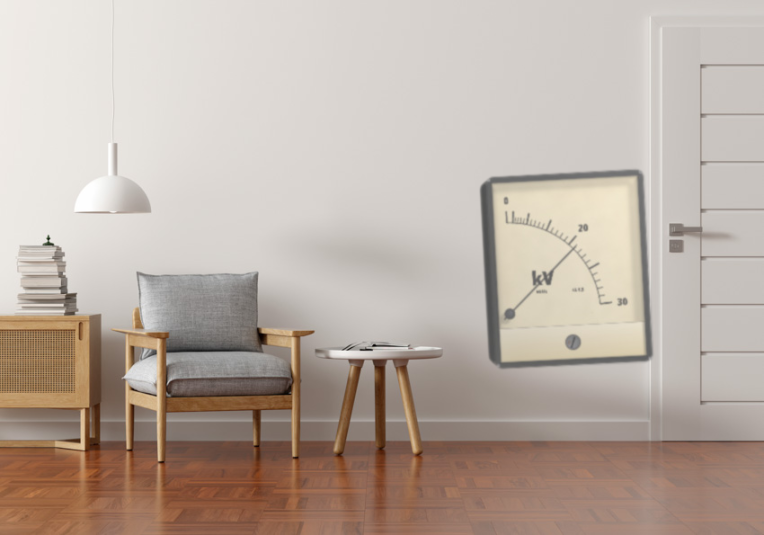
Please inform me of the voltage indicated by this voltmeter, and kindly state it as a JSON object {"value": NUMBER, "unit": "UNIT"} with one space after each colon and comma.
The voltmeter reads {"value": 21, "unit": "kV"}
